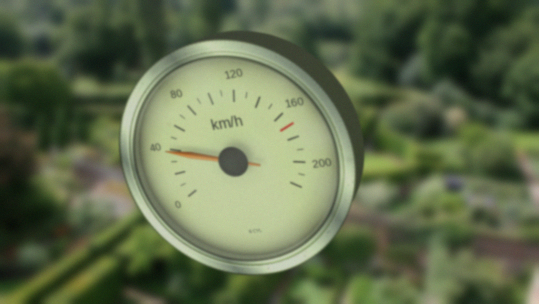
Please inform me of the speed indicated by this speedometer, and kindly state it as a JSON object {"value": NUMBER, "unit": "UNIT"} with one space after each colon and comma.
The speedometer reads {"value": 40, "unit": "km/h"}
